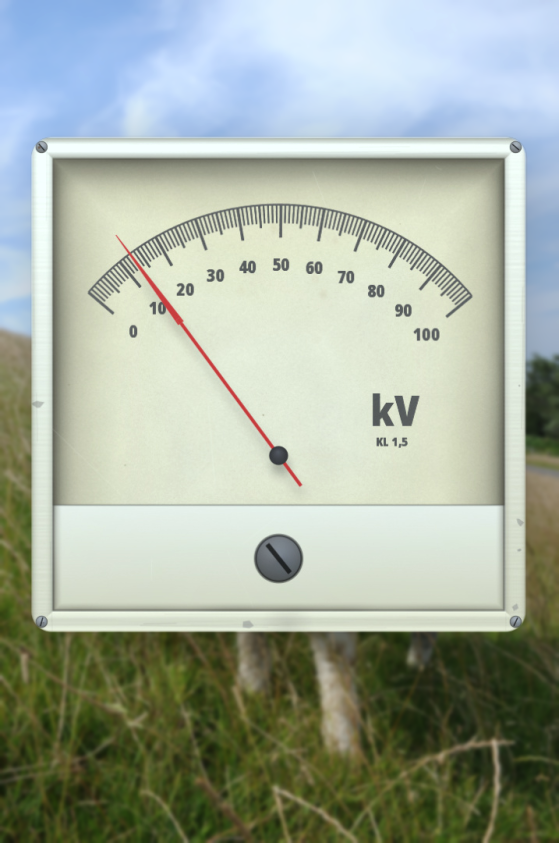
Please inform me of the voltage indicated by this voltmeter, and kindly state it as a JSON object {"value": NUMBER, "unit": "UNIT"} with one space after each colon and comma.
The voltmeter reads {"value": 13, "unit": "kV"}
